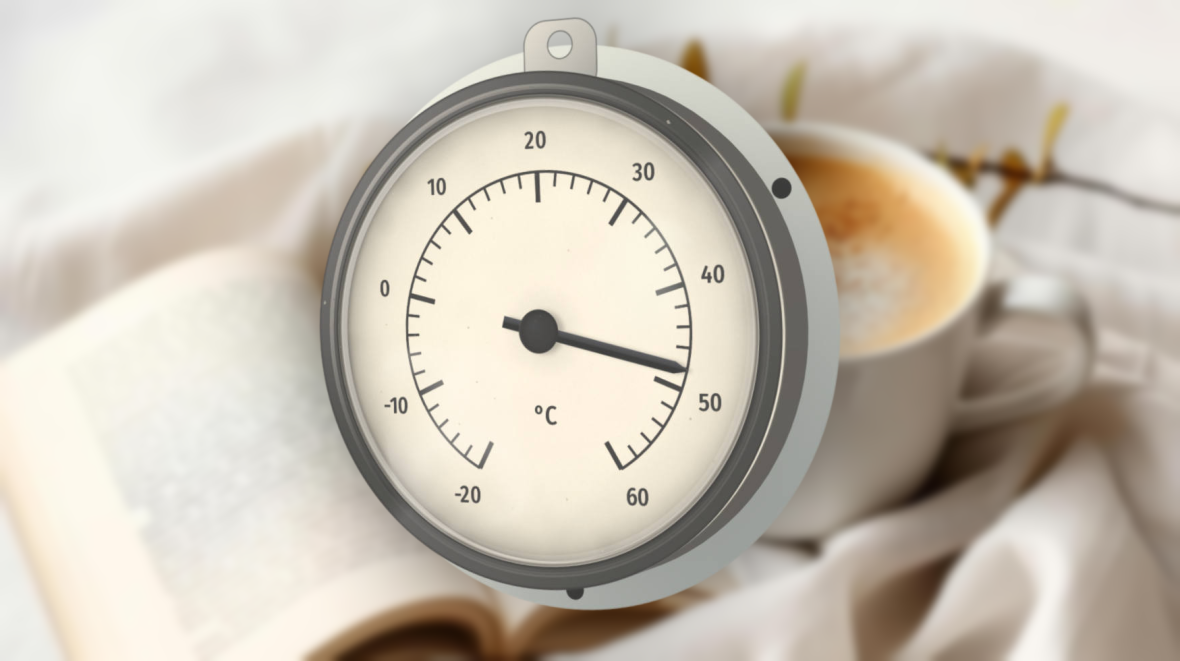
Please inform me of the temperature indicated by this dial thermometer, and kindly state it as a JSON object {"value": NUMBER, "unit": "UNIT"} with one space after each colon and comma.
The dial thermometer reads {"value": 48, "unit": "°C"}
